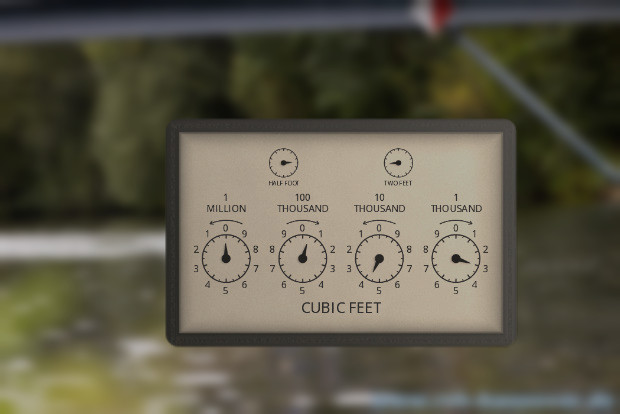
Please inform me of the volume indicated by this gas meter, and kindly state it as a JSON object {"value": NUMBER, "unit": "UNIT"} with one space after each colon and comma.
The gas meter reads {"value": 4300, "unit": "ft³"}
